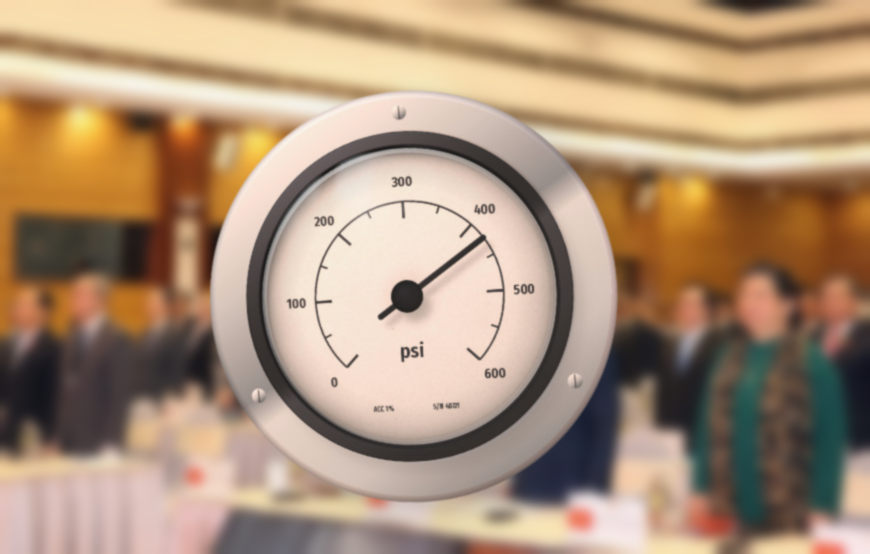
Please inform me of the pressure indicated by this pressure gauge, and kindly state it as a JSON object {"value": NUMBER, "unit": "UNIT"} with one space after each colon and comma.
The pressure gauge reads {"value": 425, "unit": "psi"}
